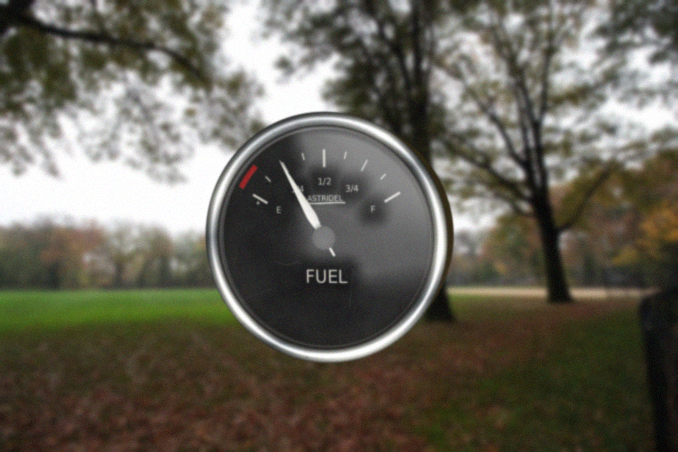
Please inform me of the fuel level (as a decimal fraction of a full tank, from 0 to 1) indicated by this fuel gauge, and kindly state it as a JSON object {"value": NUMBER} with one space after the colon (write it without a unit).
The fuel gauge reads {"value": 0.25}
